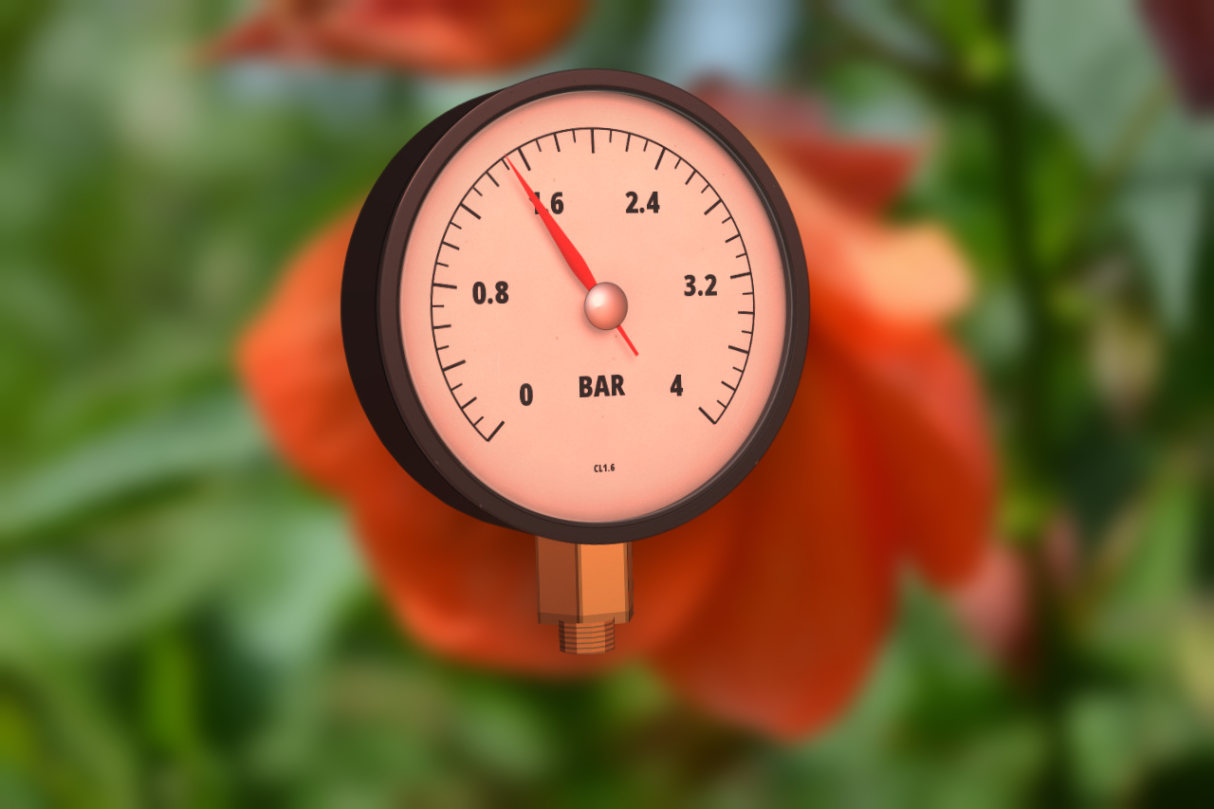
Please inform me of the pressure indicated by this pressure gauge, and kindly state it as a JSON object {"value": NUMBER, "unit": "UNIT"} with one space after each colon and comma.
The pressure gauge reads {"value": 1.5, "unit": "bar"}
